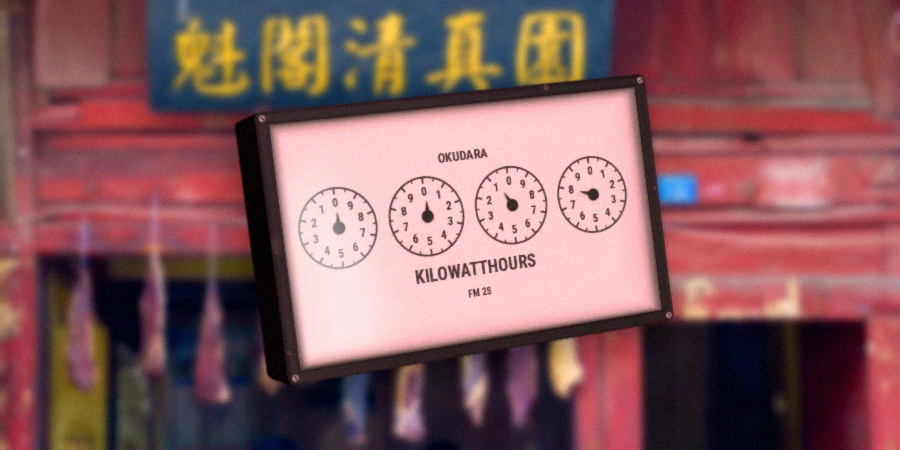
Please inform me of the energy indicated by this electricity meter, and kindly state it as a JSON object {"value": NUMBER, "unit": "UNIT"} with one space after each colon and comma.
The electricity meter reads {"value": 8, "unit": "kWh"}
